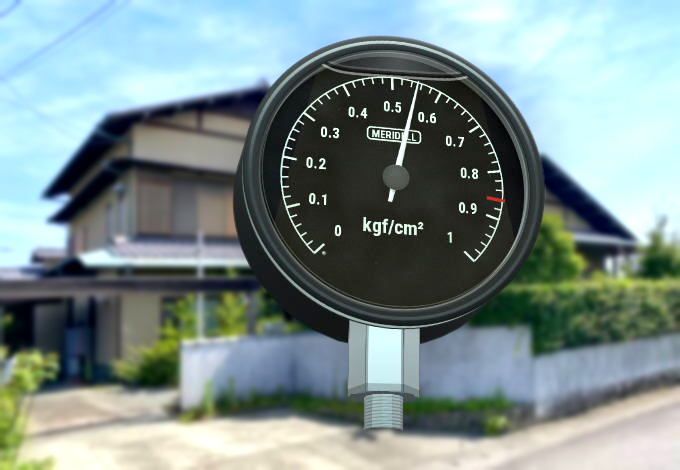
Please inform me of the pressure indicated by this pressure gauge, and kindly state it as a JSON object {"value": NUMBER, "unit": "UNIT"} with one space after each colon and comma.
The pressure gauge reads {"value": 0.55, "unit": "kg/cm²"}
